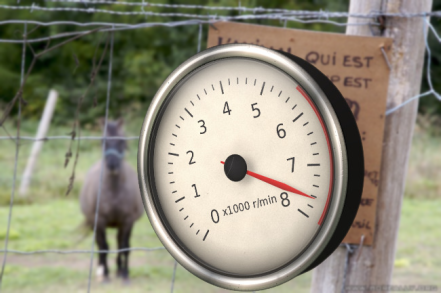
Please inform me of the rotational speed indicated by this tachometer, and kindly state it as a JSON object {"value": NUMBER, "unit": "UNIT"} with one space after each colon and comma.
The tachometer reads {"value": 7600, "unit": "rpm"}
